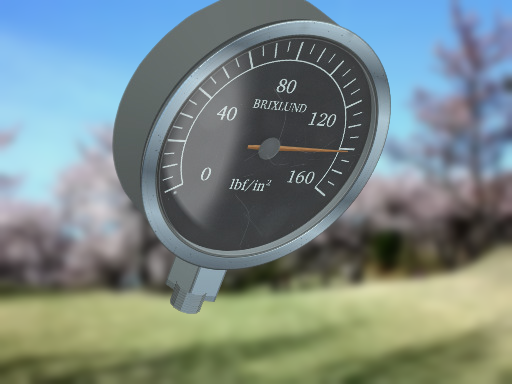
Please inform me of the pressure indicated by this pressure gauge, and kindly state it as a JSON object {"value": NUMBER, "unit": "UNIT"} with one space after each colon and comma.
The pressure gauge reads {"value": 140, "unit": "psi"}
